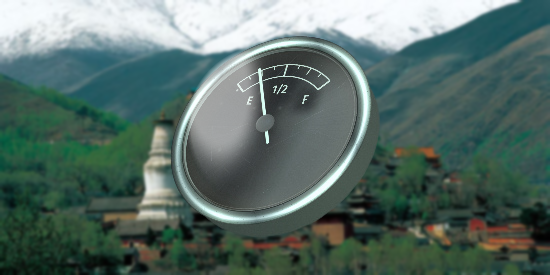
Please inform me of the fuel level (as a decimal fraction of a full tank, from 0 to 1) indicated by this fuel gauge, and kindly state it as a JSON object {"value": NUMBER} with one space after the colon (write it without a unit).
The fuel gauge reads {"value": 0.25}
